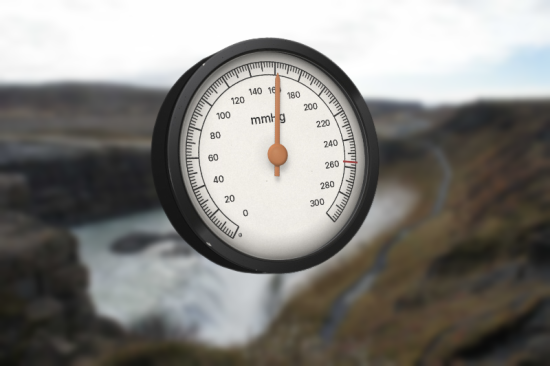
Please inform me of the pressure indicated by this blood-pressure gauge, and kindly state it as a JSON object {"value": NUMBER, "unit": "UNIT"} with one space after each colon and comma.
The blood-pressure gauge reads {"value": 160, "unit": "mmHg"}
